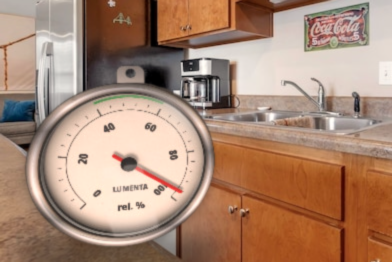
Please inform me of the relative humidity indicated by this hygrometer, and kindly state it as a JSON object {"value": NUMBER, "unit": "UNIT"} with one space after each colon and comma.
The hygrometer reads {"value": 96, "unit": "%"}
